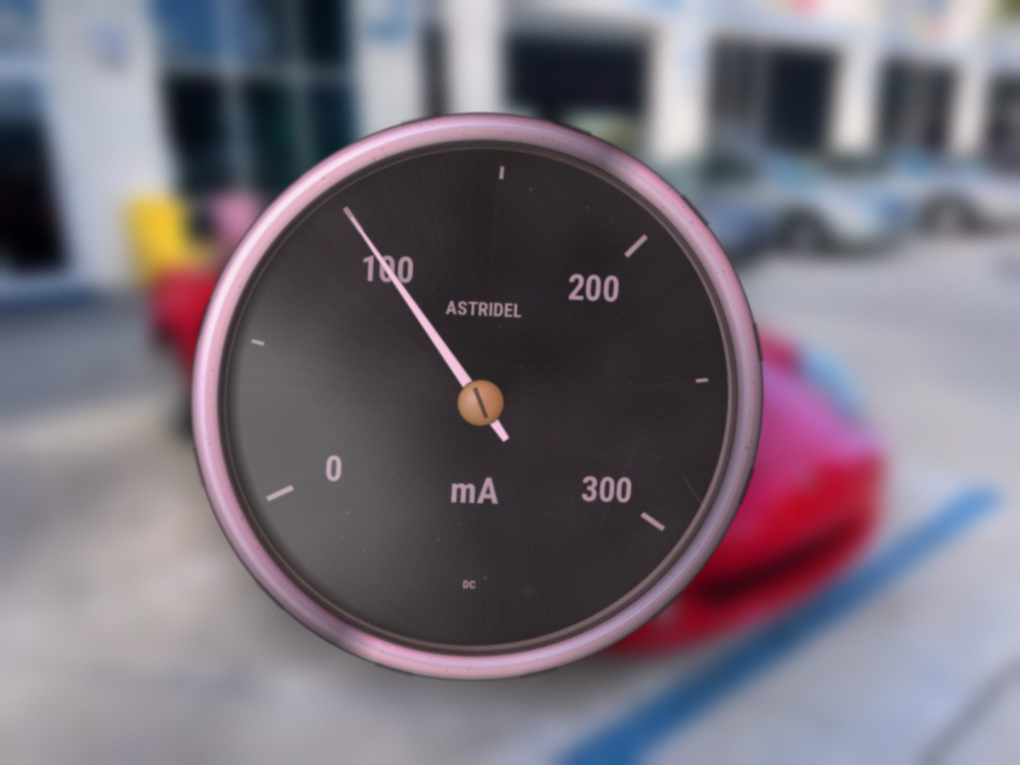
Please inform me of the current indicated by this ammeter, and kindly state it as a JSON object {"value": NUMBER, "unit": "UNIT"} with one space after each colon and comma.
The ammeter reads {"value": 100, "unit": "mA"}
